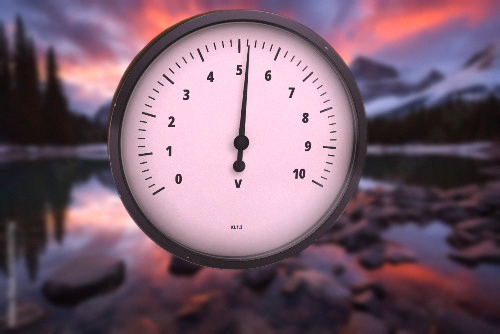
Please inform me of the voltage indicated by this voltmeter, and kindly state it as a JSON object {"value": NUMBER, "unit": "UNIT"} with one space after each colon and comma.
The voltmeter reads {"value": 5.2, "unit": "V"}
